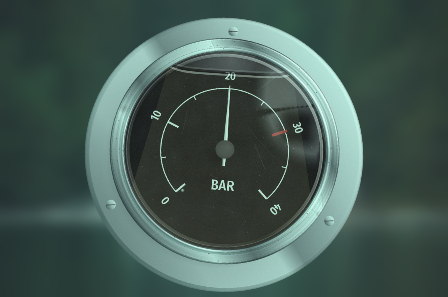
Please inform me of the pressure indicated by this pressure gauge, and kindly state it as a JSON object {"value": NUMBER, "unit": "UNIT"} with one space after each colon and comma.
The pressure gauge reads {"value": 20, "unit": "bar"}
